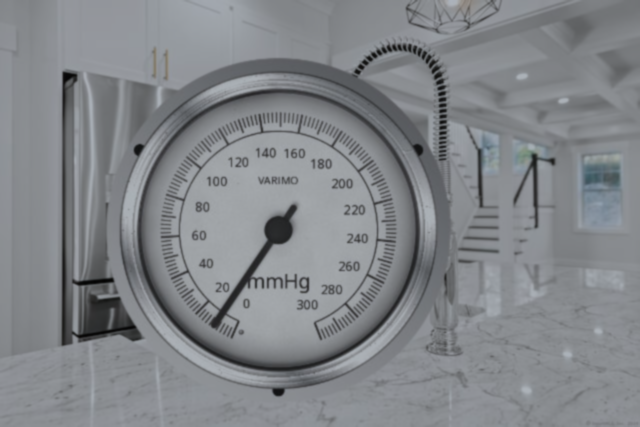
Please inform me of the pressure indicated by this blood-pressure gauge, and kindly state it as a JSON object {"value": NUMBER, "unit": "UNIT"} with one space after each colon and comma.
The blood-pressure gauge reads {"value": 10, "unit": "mmHg"}
